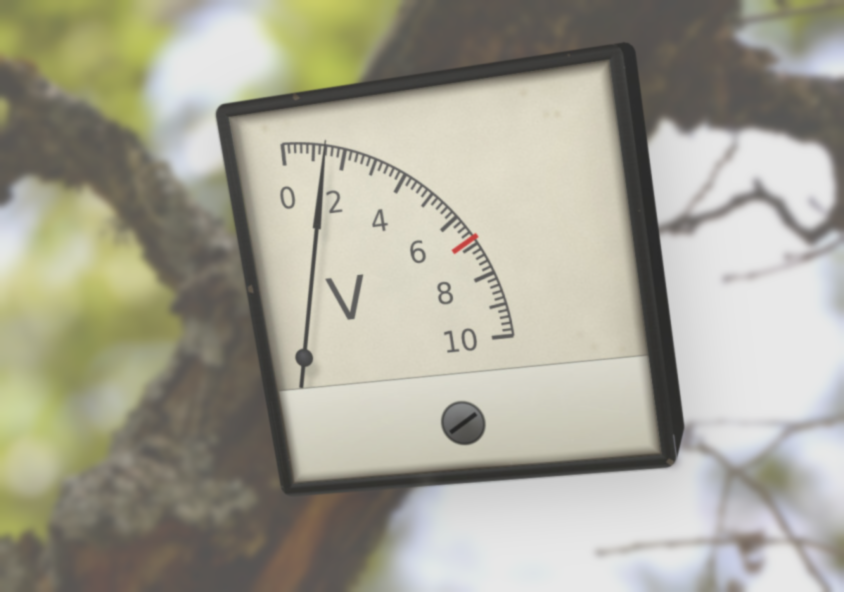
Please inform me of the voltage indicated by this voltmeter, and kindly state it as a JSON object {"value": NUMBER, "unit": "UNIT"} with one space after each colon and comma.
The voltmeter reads {"value": 1.4, "unit": "V"}
